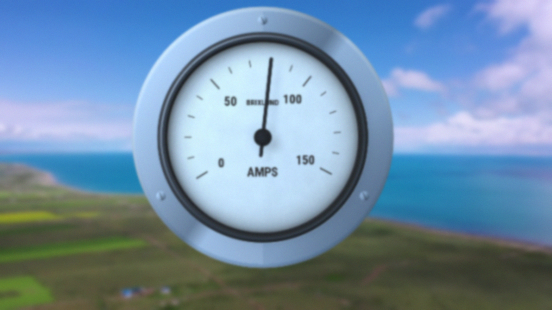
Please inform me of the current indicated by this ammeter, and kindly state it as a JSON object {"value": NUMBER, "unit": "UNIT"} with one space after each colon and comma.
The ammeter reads {"value": 80, "unit": "A"}
